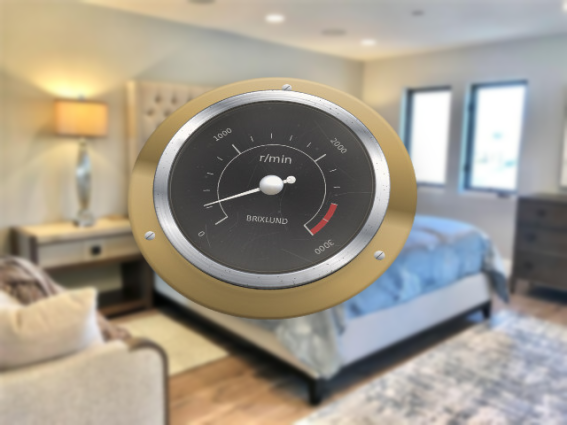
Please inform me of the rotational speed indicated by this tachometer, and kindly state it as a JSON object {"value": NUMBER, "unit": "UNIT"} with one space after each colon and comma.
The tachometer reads {"value": 200, "unit": "rpm"}
